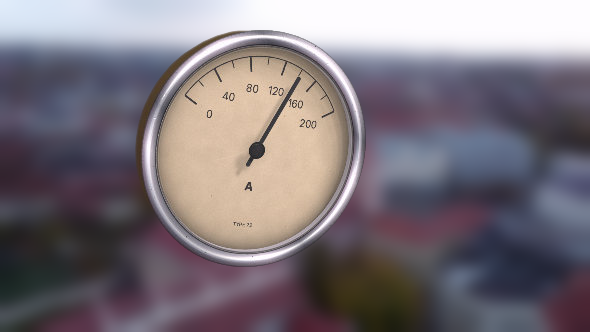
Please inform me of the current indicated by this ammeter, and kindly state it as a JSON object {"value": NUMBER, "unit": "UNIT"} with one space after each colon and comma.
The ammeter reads {"value": 140, "unit": "A"}
